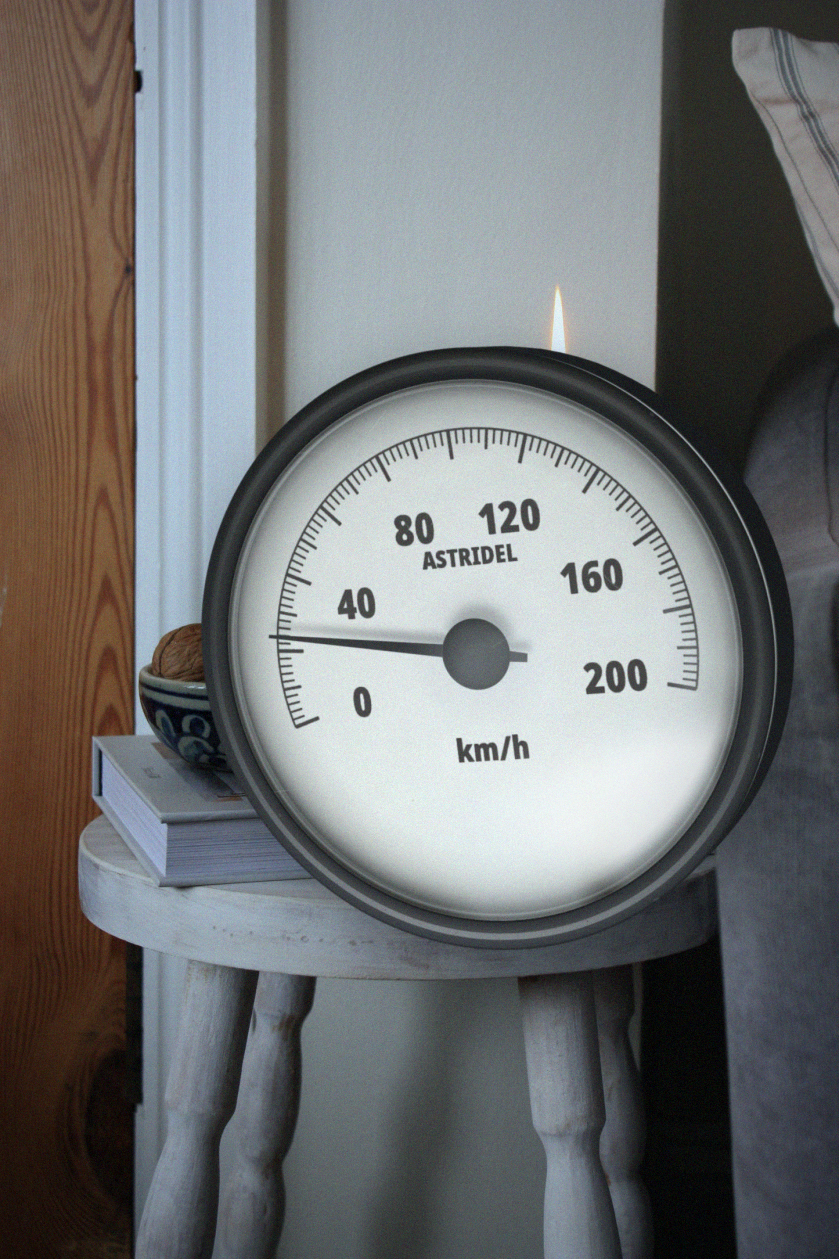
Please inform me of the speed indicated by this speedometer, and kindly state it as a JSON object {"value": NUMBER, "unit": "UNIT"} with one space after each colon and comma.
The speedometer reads {"value": 24, "unit": "km/h"}
